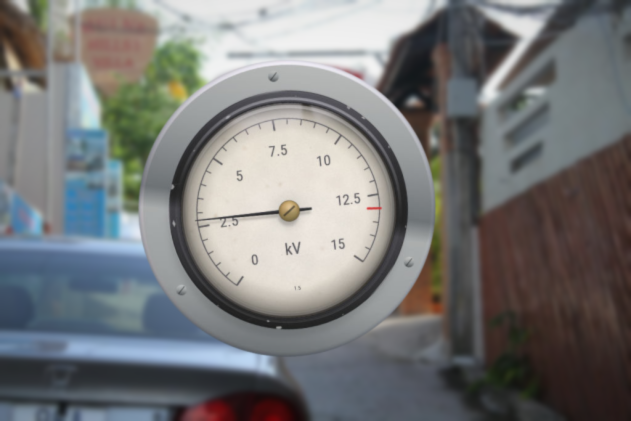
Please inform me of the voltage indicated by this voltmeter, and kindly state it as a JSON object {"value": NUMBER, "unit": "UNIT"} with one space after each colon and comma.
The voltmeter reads {"value": 2.75, "unit": "kV"}
